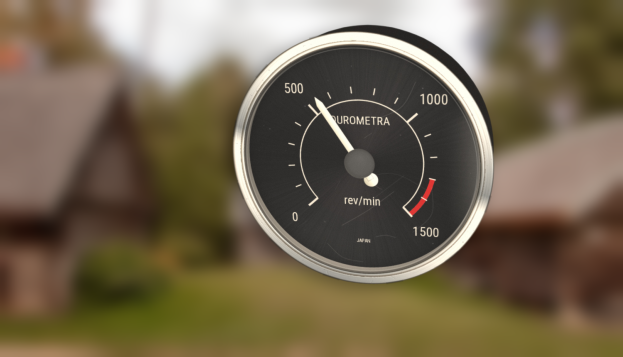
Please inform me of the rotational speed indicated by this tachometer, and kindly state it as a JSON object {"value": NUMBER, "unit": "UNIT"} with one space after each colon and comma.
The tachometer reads {"value": 550, "unit": "rpm"}
